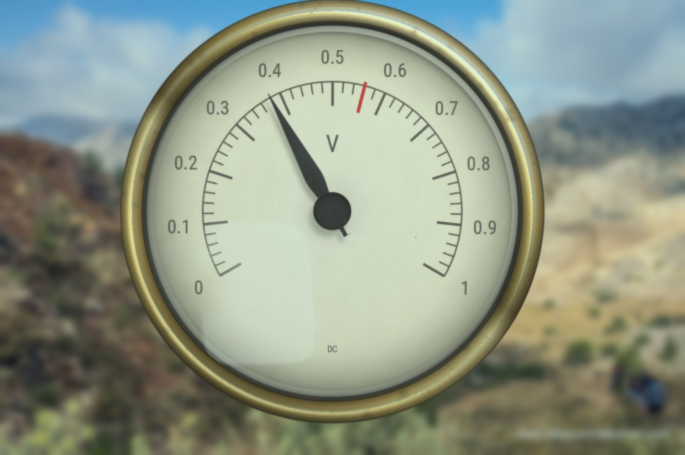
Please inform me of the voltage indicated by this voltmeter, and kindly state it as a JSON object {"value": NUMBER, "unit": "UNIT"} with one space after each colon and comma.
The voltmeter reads {"value": 0.38, "unit": "V"}
